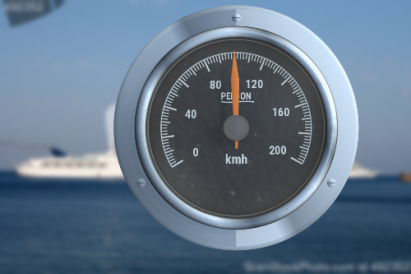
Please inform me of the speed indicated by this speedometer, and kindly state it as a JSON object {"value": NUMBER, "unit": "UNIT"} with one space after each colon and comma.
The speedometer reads {"value": 100, "unit": "km/h"}
